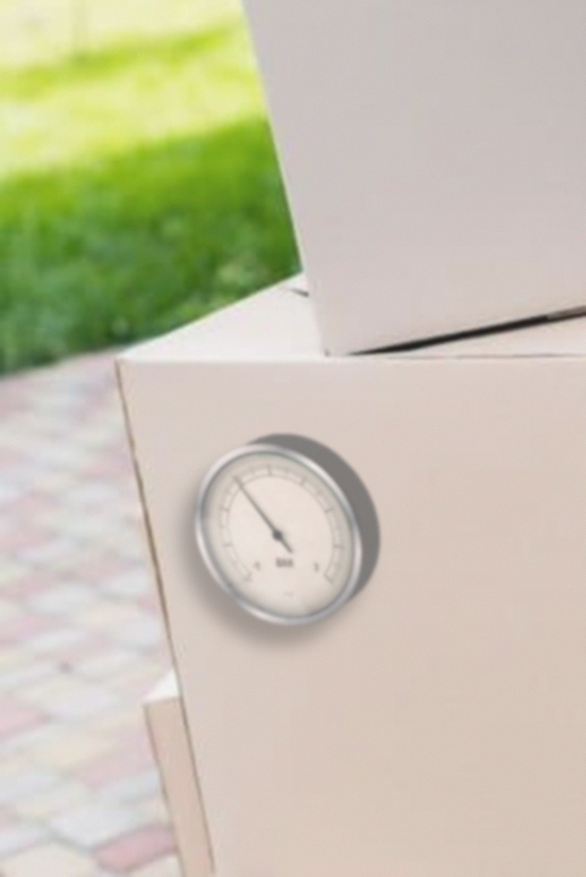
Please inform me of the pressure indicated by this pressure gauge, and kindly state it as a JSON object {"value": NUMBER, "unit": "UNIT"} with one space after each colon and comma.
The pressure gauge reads {"value": 0.5, "unit": "bar"}
